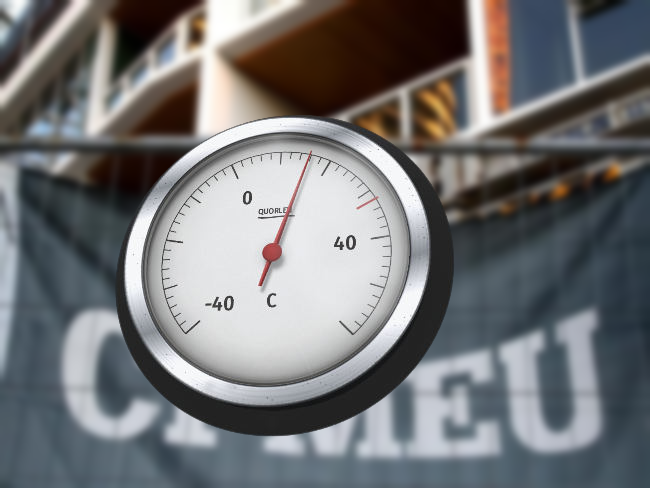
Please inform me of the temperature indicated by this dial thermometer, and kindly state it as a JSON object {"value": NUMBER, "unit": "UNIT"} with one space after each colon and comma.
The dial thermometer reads {"value": 16, "unit": "°C"}
